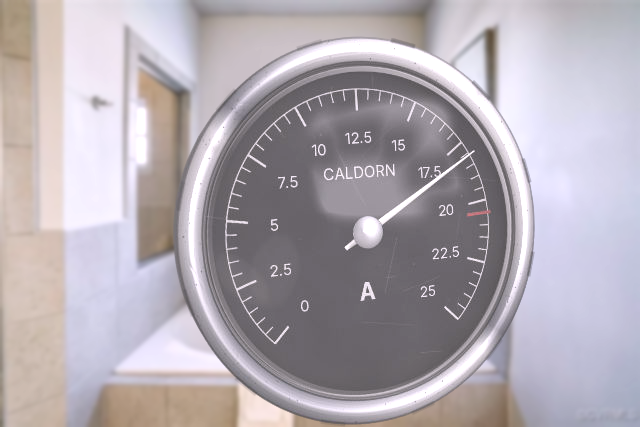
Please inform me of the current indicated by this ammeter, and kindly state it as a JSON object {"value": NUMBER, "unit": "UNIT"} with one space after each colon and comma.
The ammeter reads {"value": 18, "unit": "A"}
